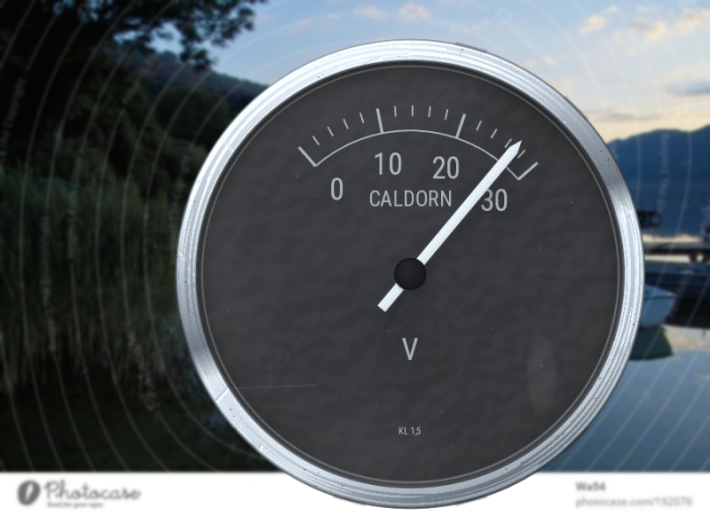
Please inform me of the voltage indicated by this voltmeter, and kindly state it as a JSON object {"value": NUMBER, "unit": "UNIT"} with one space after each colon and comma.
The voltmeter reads {"value": 27, "unit": "V"}
